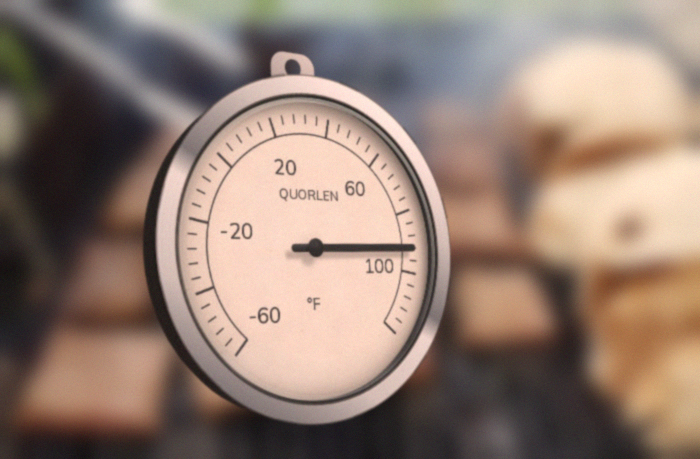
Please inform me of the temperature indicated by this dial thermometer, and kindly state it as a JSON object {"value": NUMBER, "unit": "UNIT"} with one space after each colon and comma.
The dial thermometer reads {"value": 92, "unit": "°F"}
